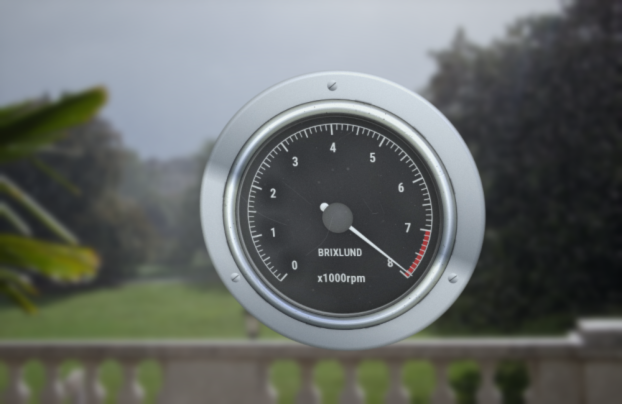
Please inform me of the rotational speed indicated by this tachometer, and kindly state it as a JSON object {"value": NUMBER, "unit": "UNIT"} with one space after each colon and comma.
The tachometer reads {"value": 7900, "unit": "rpm"}
